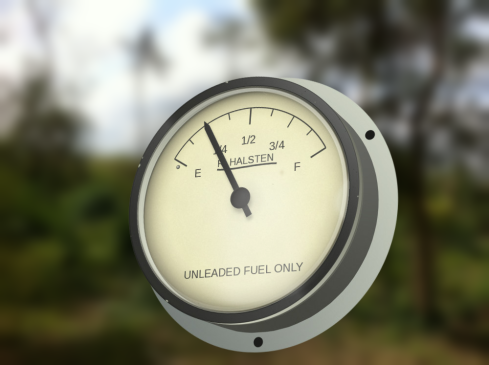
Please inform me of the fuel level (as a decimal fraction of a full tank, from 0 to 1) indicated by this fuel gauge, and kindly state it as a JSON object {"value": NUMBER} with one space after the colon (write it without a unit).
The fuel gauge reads {"value": 0.25}
